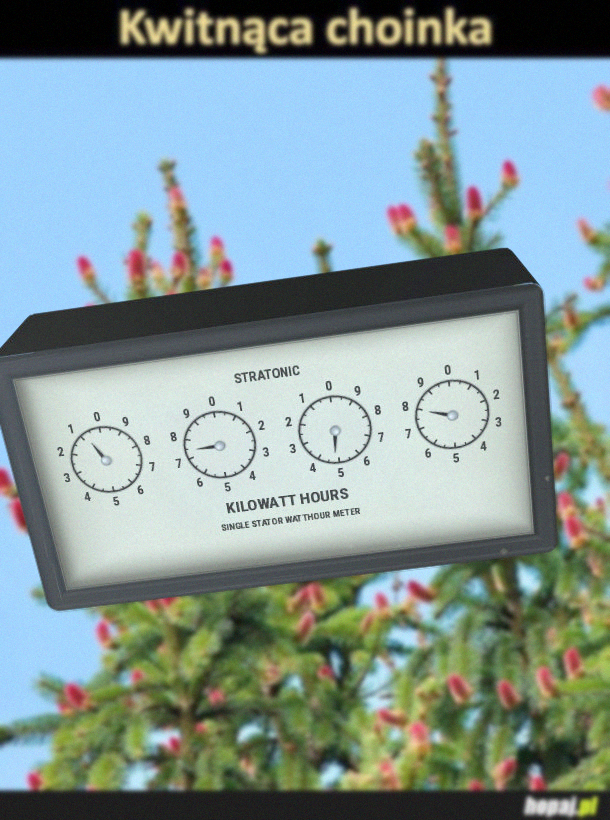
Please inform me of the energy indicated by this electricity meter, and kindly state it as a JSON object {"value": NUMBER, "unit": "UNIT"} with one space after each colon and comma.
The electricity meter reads {"value": 748, "unit": "kWh"}
